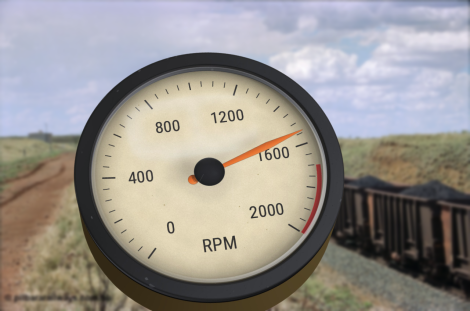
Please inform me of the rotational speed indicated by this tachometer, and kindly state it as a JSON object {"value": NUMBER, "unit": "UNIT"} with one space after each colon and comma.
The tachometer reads {"value": 1550, "unit": "rpm"}
